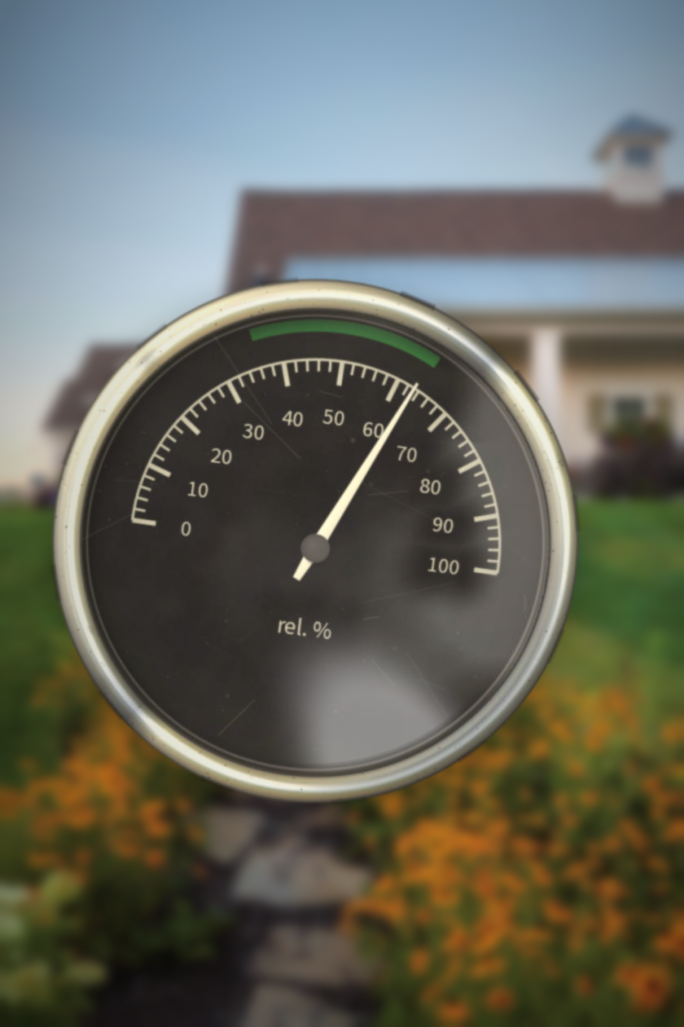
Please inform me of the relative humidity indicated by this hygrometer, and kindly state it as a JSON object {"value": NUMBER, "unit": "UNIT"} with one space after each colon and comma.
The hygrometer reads {"value": 63, "unit": "%"}
